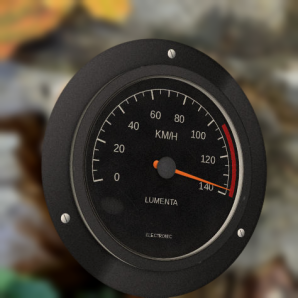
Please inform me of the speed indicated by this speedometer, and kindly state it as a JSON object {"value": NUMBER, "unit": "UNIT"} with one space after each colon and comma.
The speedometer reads {"value": 137.5, "unit": "km/h"}
